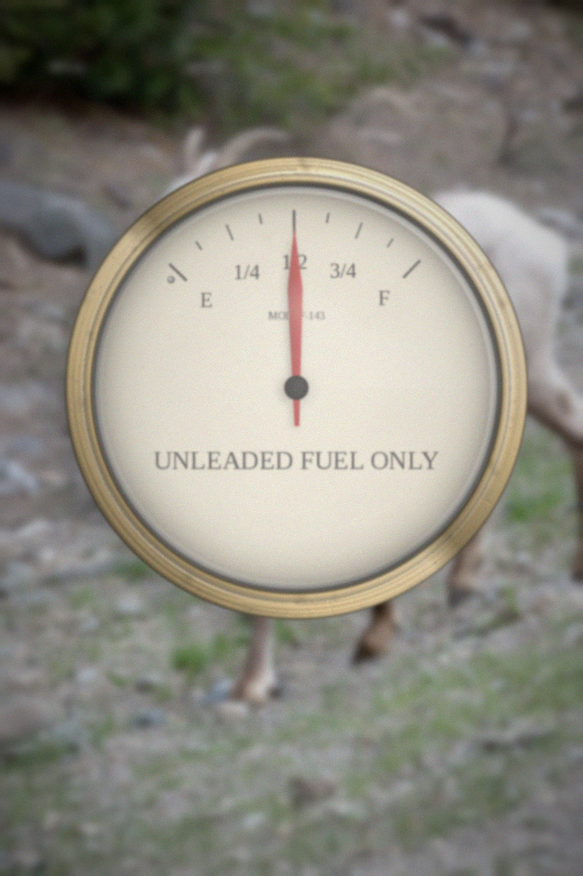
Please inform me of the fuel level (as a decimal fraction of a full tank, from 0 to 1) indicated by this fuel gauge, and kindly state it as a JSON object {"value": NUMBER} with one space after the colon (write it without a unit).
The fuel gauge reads {"value": 0.5}
